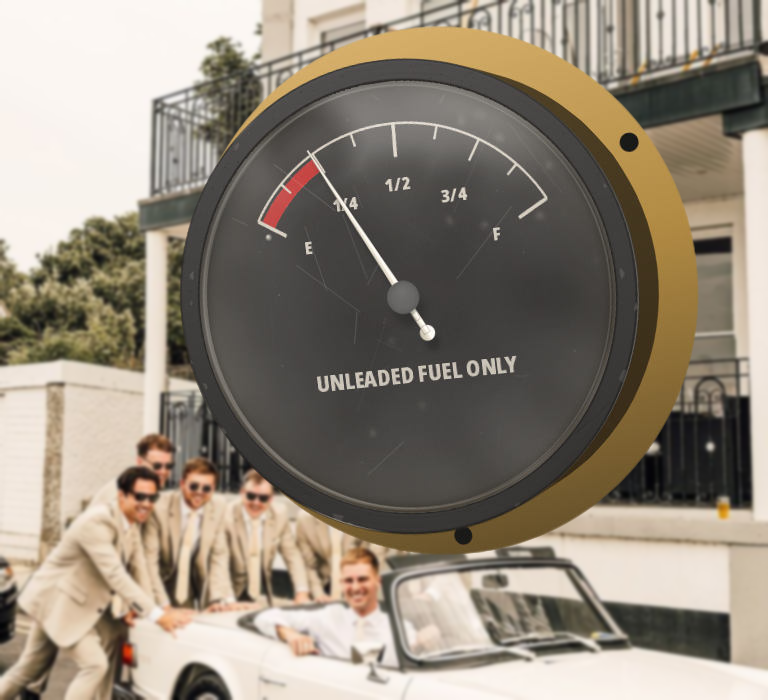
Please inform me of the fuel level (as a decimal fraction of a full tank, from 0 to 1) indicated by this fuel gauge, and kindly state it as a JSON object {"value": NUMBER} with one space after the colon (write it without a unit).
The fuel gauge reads {"value": 0.25}
